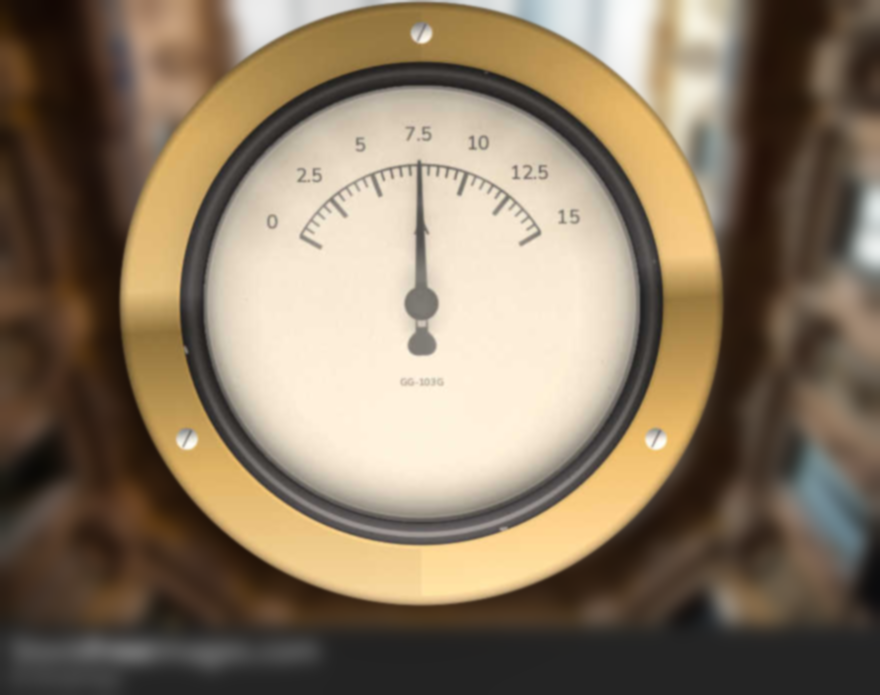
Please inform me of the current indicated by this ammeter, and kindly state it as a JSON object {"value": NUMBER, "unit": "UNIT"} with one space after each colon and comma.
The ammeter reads {"value": 7.5, "unit": "A"}
